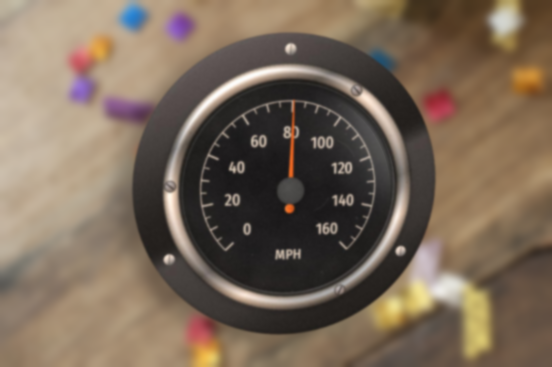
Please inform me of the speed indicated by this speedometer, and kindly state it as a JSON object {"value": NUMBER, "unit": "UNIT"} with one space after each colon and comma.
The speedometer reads {"value": 80, "unit": "mph"}
